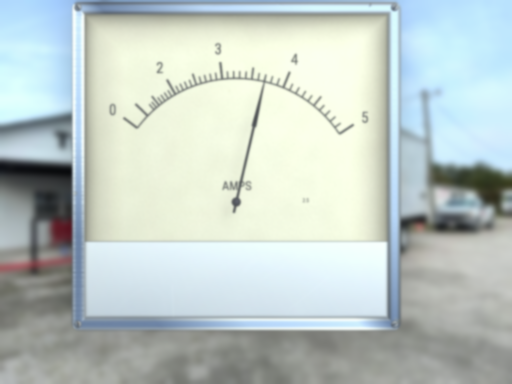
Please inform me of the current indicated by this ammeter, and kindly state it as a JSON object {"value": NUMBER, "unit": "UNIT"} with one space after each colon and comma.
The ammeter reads {"value": 3.7, "unit": "A"}
